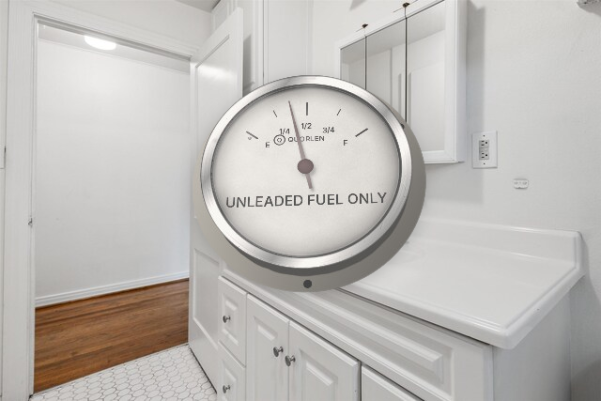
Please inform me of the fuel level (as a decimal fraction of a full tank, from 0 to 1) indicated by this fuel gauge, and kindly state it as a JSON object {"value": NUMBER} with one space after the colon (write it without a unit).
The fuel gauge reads {"value": 0.375}
